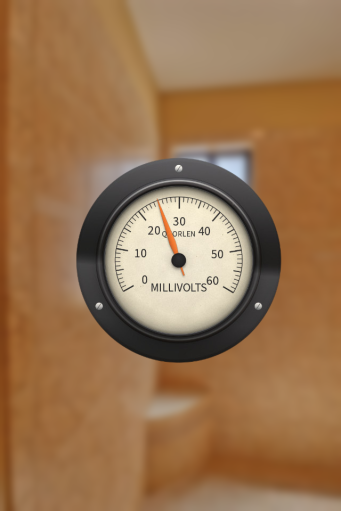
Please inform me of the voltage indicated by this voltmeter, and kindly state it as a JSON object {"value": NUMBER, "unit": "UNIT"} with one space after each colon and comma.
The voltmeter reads {"value": 25, "unit": "mV"}
